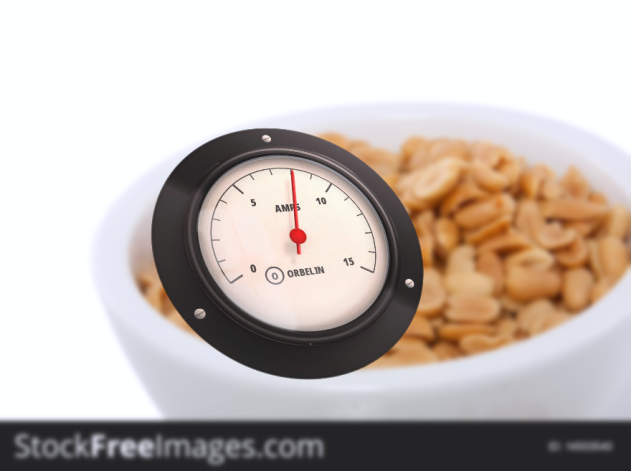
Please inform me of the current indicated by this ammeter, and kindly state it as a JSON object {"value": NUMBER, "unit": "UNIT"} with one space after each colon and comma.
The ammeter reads {"value": 8, "unit": "A"}
